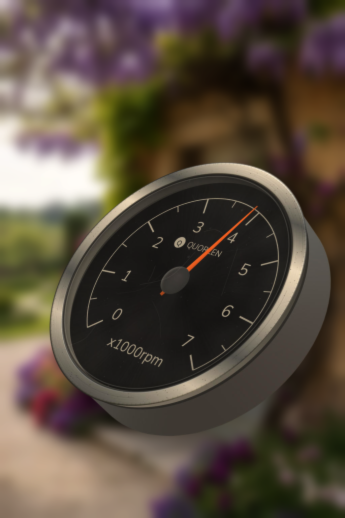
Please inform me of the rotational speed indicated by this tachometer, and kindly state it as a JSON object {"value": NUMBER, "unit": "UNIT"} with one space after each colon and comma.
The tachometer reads {"value": 4000, "unit": "rpm"}
